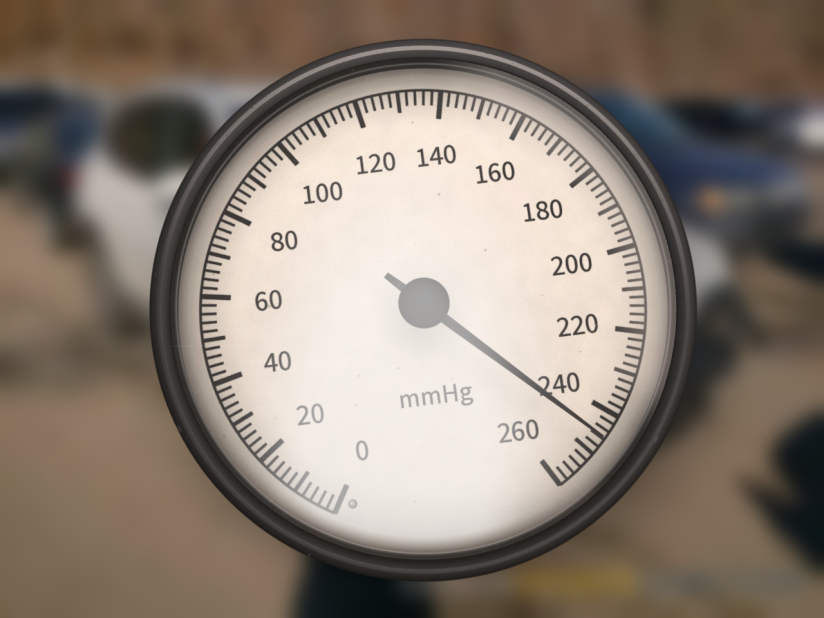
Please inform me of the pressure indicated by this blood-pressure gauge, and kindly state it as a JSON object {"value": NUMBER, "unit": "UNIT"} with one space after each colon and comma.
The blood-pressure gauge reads {"value": 246, "unit": "mmHg"}
